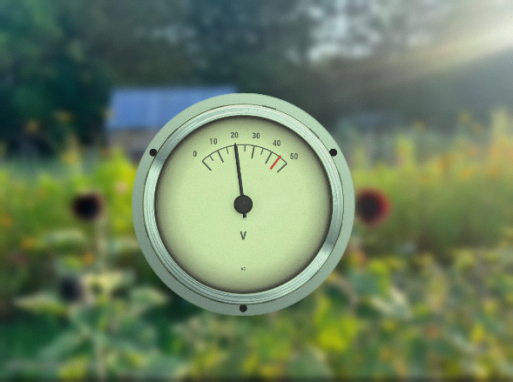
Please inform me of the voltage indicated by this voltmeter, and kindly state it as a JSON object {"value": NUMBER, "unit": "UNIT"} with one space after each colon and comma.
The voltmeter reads {"value": 20, "unit": "V"}
